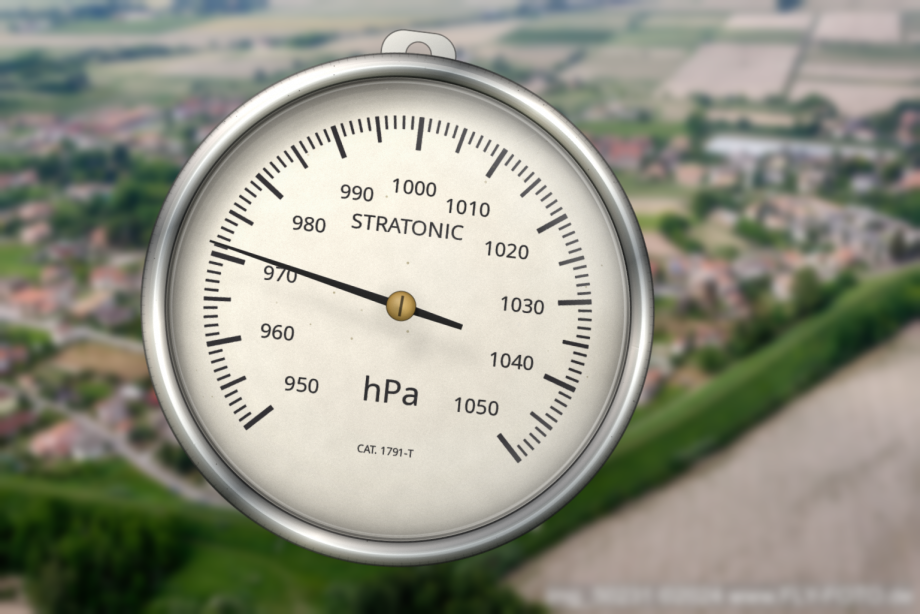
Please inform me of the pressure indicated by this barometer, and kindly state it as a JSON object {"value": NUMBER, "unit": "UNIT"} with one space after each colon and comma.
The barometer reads {"value": 971, "unit": "hPa"}
